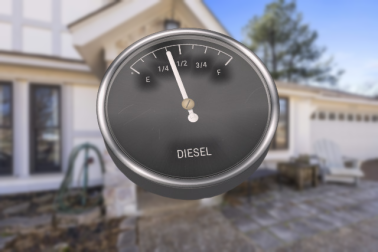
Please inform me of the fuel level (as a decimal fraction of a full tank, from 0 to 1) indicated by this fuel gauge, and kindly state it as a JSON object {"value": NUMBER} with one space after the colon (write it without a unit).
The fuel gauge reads {"value": 0.375}
